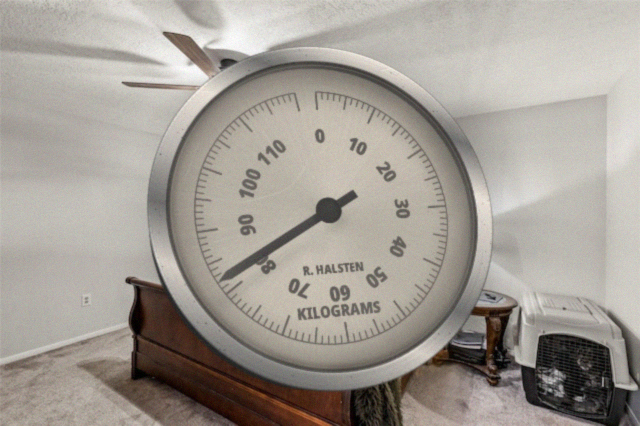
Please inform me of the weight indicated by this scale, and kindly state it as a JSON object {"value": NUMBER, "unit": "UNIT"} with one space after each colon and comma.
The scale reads {"value": 82, "unit": "kg"}
